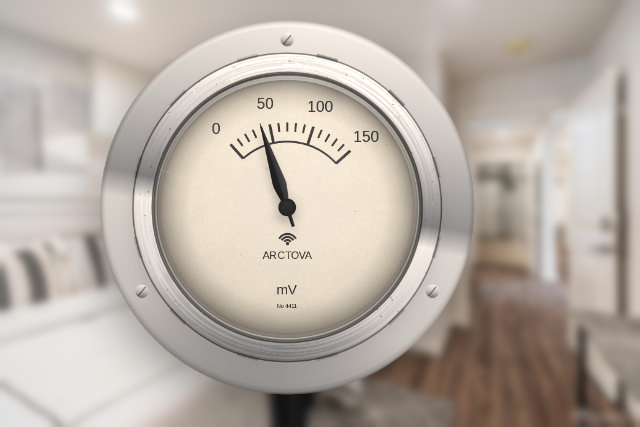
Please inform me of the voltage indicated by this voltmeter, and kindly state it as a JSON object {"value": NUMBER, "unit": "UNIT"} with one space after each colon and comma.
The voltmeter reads {"value": 40, "unit": "mV"}
